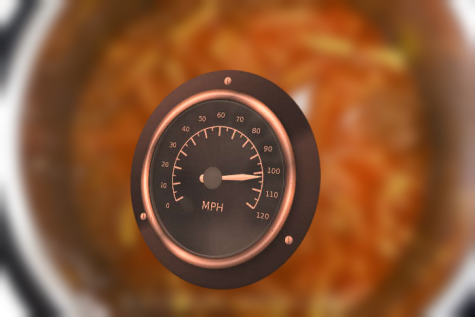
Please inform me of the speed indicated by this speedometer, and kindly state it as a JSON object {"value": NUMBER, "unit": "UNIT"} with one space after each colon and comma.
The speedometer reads {"value": 102.5, "unit": "mph"}
